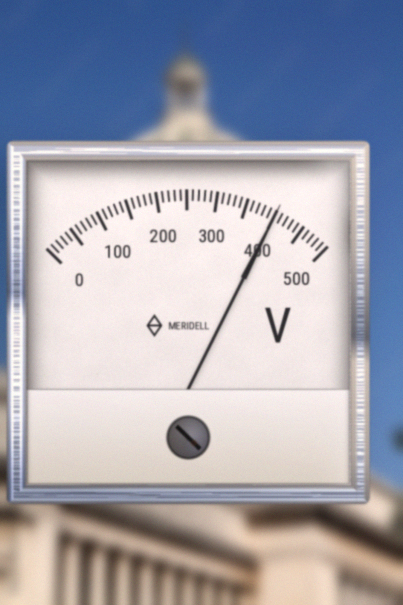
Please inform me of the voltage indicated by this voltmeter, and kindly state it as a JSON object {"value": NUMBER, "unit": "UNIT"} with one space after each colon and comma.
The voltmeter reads {"value": 400, "unit": "V"}
